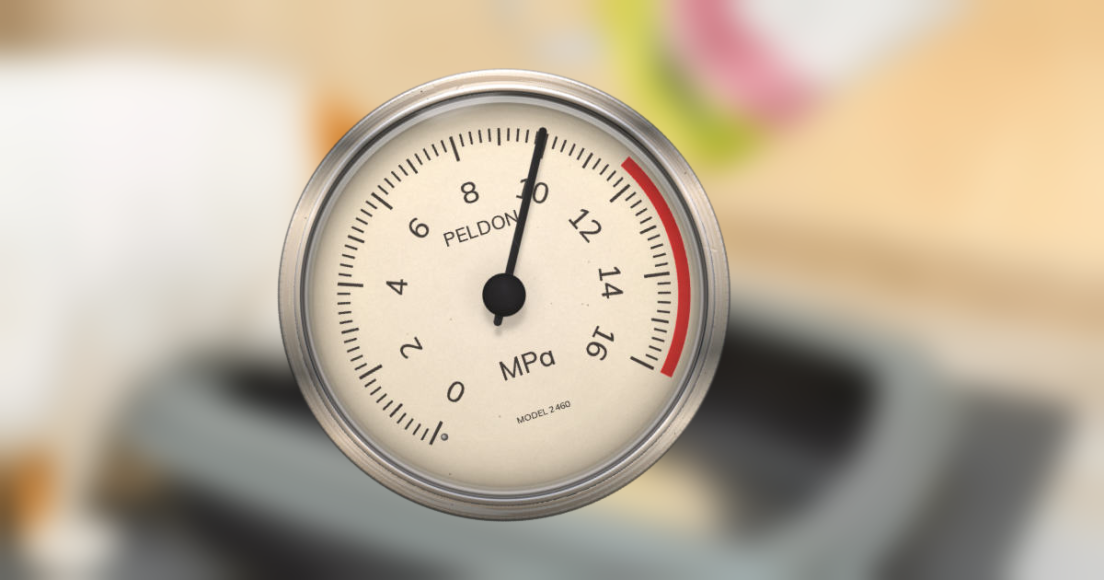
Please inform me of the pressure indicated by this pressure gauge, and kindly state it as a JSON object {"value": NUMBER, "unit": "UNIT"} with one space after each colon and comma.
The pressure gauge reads {"value": 9.9, "unit": "MPa"}
